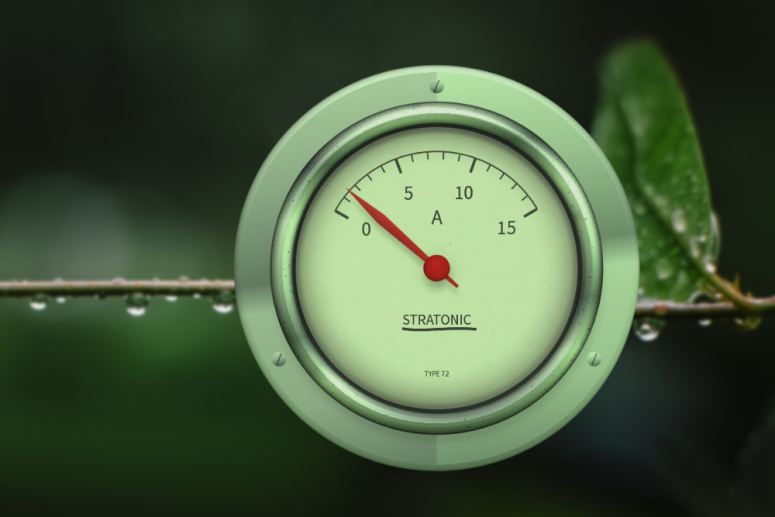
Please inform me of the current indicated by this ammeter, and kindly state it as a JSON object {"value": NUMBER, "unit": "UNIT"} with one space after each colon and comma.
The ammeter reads {"value": 1.5, "unit": "A"}
